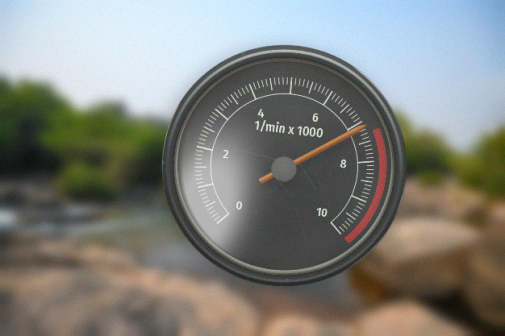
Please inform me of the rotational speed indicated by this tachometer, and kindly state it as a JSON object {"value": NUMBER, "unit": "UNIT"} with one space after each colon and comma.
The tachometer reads {"value": 7100, "unit": "rpm"}
